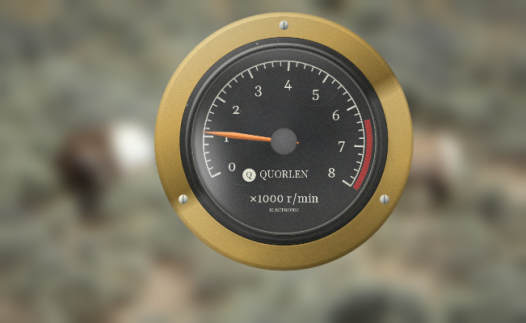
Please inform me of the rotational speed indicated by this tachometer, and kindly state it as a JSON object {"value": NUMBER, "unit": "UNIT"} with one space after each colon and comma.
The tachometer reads {"value": 1100, "unit": "rpm"}
